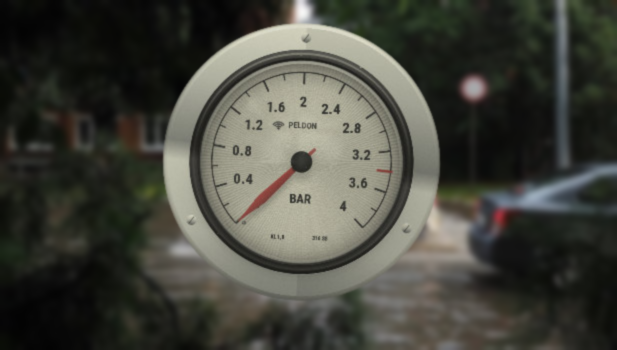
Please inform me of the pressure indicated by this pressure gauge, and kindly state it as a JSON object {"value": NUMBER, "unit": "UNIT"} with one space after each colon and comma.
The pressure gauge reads {"value": 0, "unit": "bar"}
